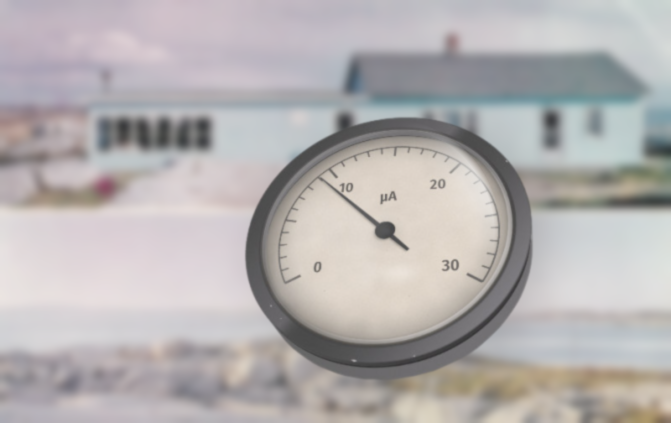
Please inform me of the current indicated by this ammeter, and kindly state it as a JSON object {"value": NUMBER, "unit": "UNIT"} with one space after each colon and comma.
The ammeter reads {"value": 9, "unit": "µA"}
